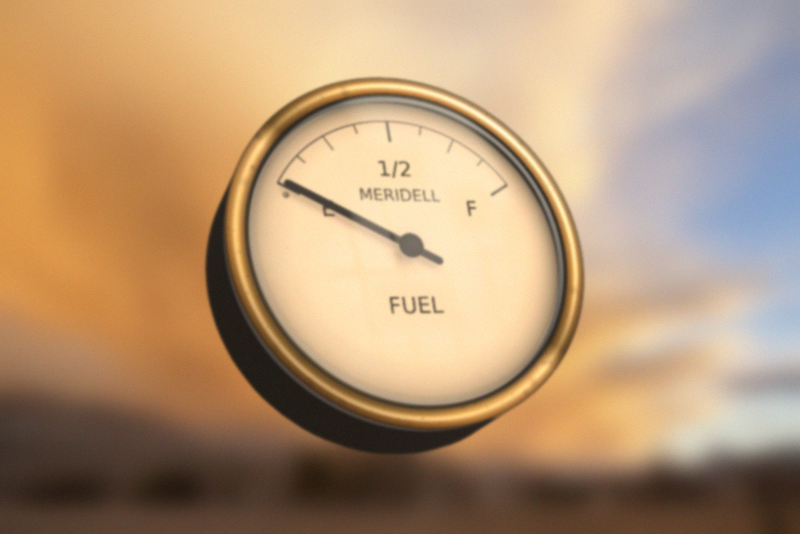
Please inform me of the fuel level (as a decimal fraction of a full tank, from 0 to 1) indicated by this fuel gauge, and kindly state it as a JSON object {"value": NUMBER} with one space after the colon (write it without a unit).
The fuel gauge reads {"value": 0}
